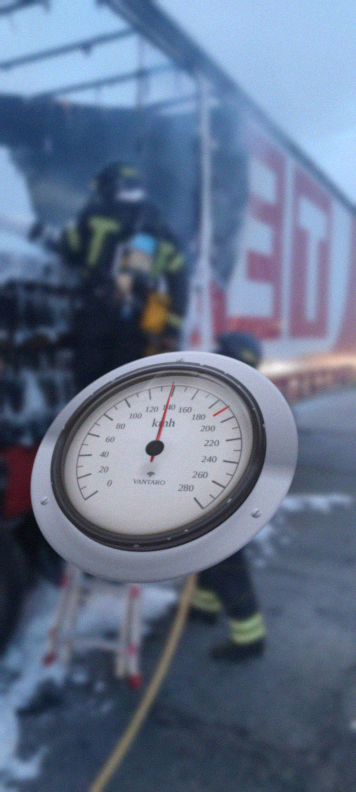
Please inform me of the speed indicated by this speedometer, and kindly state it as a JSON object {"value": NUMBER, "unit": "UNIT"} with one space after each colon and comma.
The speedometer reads {"value": 140, "unit": "km/h"}
